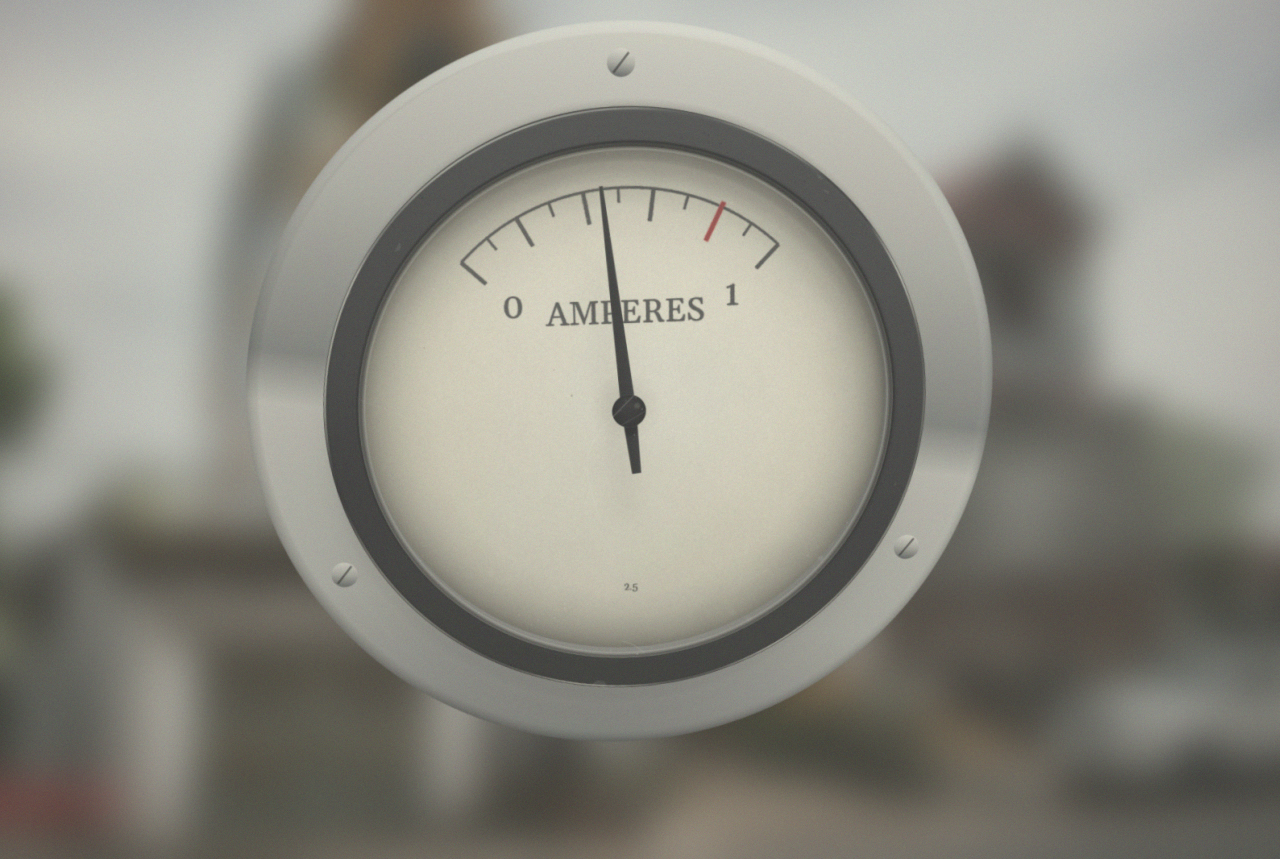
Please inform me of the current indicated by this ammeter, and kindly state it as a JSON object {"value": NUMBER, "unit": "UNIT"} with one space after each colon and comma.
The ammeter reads {"value": 0.45, "unit": "A"}
